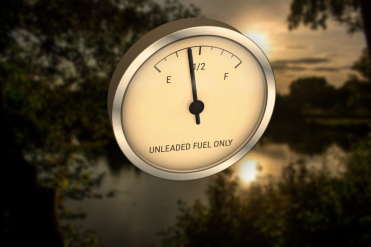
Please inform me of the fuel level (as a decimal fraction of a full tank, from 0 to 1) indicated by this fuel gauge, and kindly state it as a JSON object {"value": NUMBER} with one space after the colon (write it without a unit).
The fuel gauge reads {"value": 0.375}
